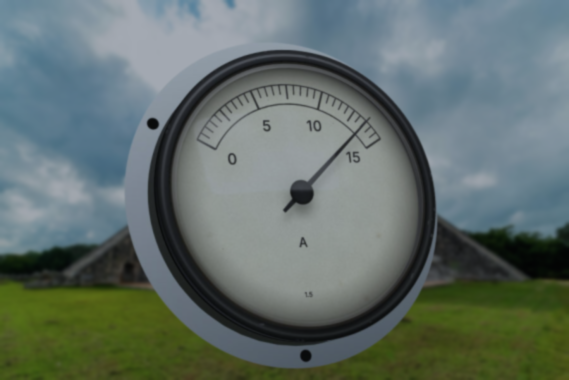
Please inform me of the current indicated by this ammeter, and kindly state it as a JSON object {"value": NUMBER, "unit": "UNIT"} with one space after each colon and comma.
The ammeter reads {"value": 13.5, "unit": "A"}
